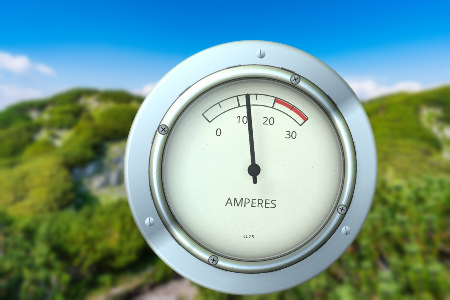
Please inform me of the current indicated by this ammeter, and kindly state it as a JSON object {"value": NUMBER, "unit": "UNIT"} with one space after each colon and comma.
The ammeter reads {"value": 12.5, "unit": "A"}
